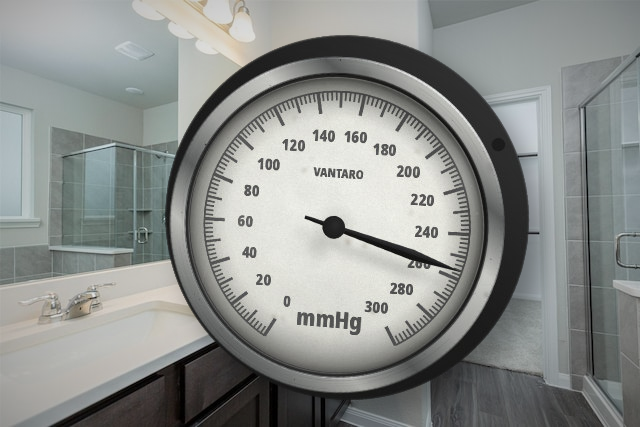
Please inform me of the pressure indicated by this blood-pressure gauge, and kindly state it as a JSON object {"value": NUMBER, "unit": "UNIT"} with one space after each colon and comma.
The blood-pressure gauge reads {"value": 256, "unit": "mmHg"}
